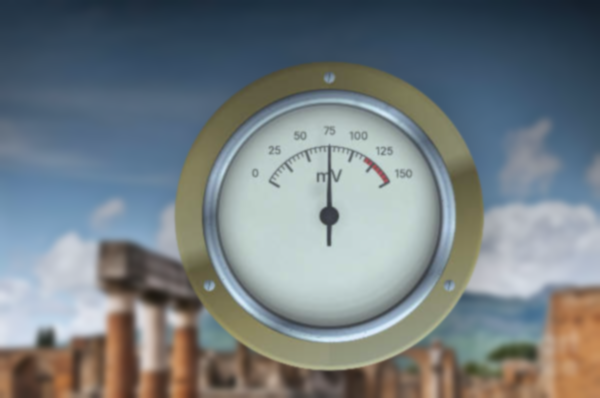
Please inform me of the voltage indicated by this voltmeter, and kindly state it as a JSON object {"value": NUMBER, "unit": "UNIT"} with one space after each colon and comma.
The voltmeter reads {"value": 75, "unit": "mV"}
